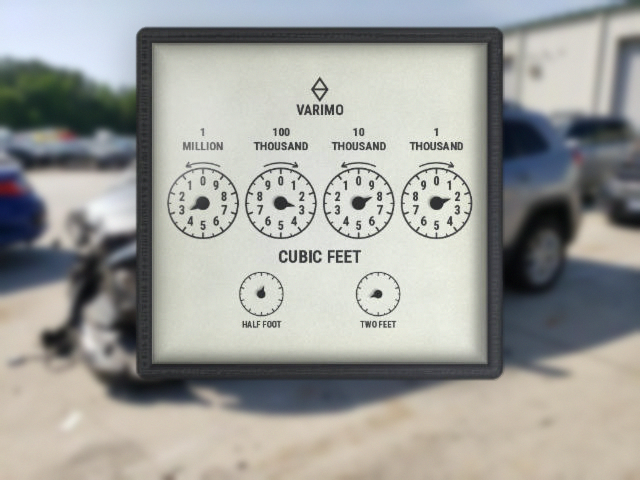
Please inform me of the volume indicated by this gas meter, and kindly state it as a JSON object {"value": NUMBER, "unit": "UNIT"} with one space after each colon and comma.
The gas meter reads {"value": 328200, "unit": "ft³"}
